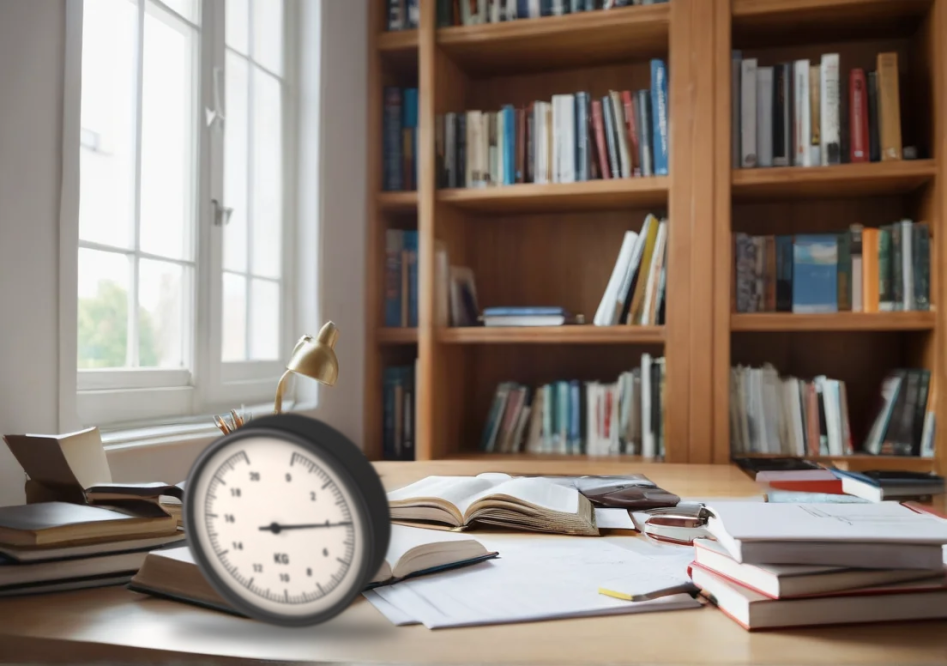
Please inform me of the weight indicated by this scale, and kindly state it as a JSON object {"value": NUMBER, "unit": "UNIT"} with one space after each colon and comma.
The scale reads {"value": 4, "unit": "kg"}
